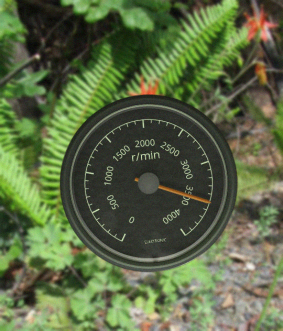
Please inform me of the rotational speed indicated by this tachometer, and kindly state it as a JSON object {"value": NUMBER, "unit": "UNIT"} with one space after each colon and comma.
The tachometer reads {"value": 3500, "unit": "rpm"}
